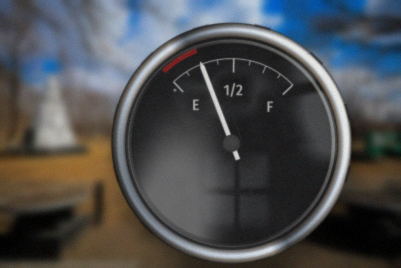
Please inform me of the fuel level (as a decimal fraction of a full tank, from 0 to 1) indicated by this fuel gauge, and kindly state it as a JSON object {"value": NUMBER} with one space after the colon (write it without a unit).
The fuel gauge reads {"value": 0.25}
